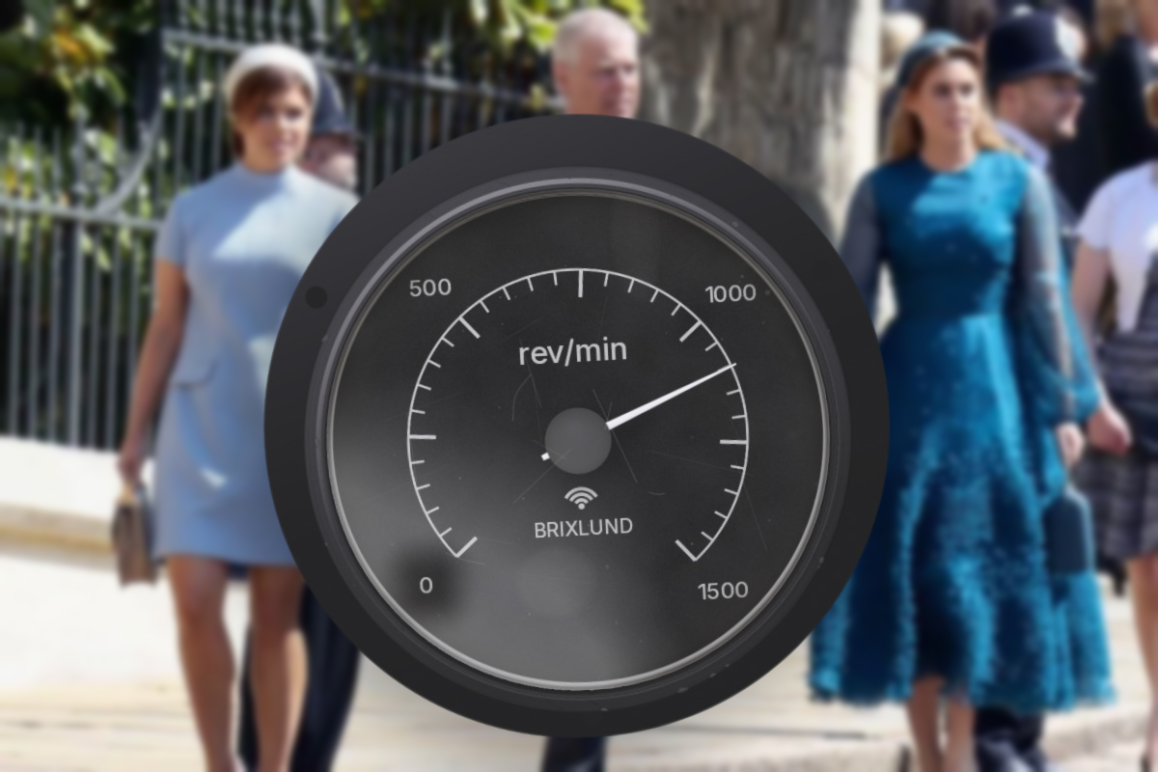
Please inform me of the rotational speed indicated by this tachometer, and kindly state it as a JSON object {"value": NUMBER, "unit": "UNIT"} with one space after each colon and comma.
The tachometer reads {"value": 1100, "unit": "rpm"}
